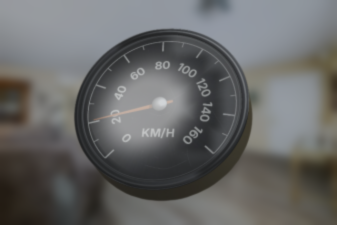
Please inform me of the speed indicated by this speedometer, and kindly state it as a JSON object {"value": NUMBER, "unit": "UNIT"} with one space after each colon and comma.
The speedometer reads {"value": 20, "unit": "km/h"}
